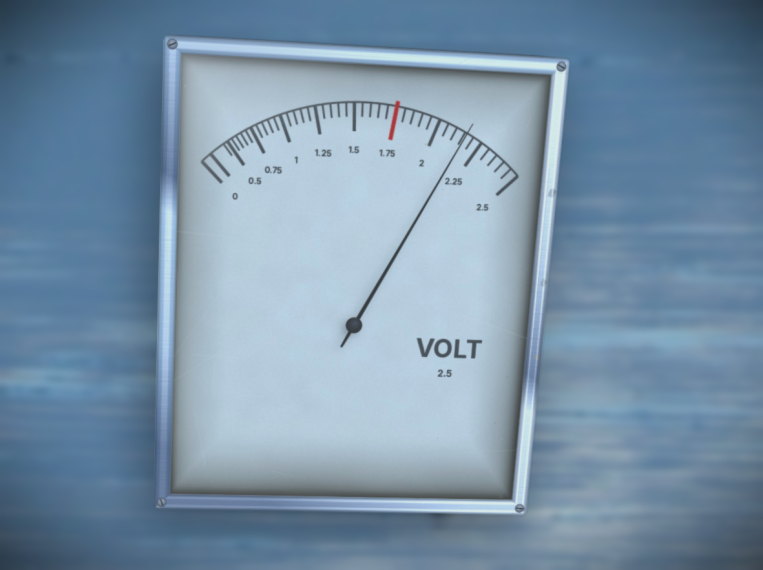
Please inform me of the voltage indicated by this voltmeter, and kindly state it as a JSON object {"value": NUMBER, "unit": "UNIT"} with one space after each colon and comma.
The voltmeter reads {"value": 2.15, "unit": "V"}
